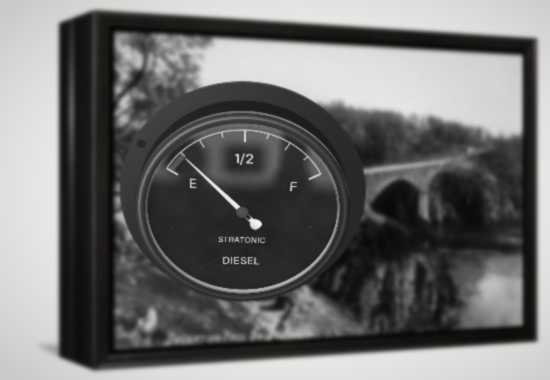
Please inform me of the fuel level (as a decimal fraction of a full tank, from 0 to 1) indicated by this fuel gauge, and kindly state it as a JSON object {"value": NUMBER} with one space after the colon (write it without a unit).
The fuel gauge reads {"value": 0.125}
